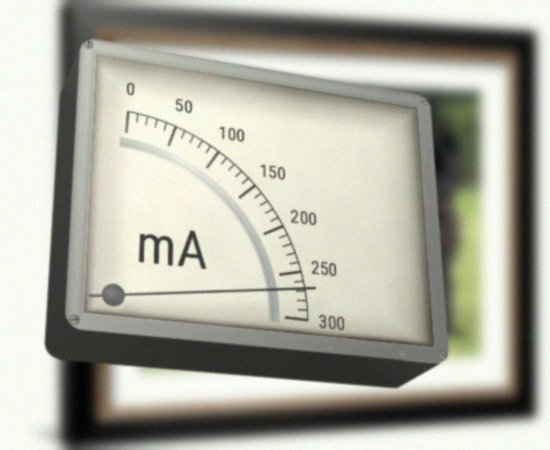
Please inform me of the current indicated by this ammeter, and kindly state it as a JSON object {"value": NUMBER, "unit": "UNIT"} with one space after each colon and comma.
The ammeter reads {"value": 270, "unit": "mA"}
